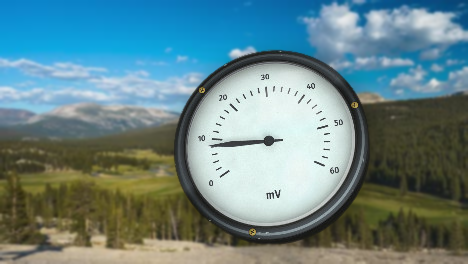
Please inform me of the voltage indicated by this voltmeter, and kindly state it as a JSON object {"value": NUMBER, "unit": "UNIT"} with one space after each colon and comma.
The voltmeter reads {"value": 8, "unit": "mV"}
